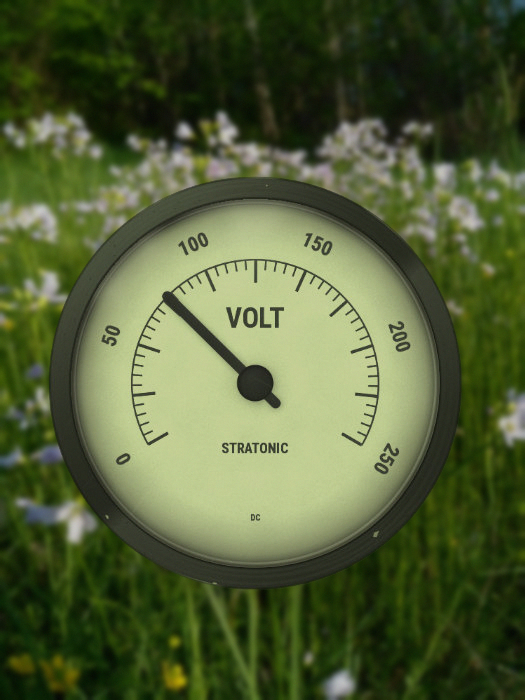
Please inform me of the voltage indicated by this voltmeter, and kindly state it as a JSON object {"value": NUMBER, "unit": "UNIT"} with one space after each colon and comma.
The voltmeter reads {"value": 77.5, "unit": "V"}
